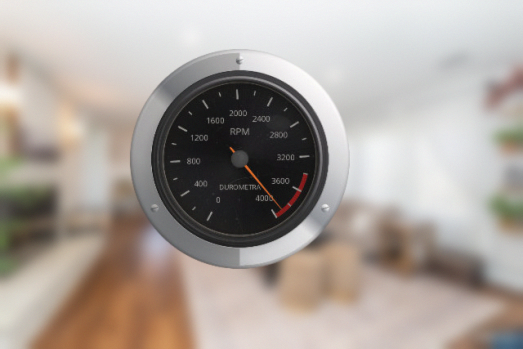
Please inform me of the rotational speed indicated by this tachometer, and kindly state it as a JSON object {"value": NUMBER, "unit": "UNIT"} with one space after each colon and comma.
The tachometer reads {"value": 3900, "unit": "rpm"}
